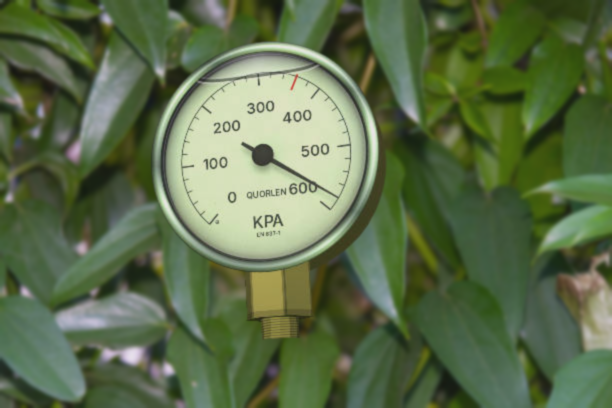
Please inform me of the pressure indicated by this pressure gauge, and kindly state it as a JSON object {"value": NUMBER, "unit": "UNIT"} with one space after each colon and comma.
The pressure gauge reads {"value": 580, "unit": "kPa"}
